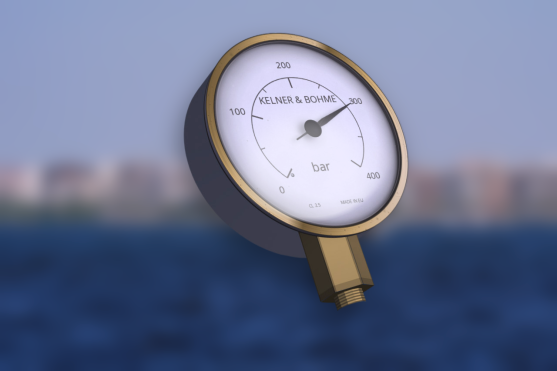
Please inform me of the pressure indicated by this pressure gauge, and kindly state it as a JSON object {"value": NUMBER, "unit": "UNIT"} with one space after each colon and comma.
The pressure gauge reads {"value": 300, "unit": "bar"}
